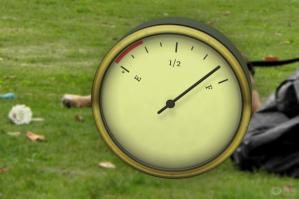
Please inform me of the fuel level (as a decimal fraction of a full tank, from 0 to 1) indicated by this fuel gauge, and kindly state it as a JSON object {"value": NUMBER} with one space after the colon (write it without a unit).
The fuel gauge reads {"value": 0.875}
